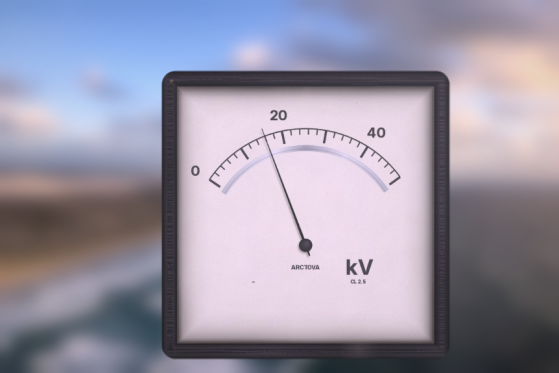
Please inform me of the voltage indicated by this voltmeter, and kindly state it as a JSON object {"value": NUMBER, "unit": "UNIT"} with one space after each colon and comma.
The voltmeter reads {"value": 16, "unit": "kV"}
